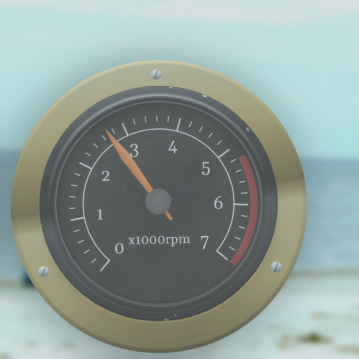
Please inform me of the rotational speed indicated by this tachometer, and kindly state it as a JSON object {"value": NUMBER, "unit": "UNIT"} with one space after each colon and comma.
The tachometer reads {"value": 2700, "unit": "rpm"}
